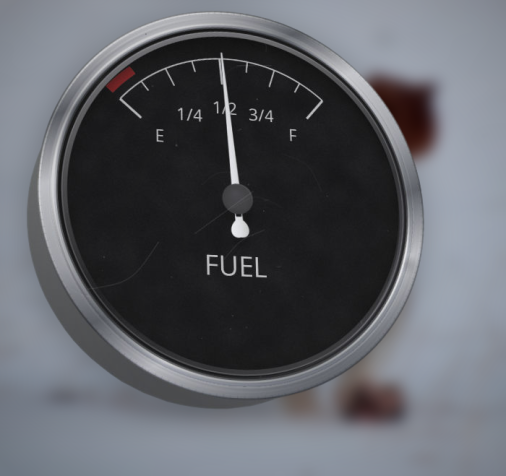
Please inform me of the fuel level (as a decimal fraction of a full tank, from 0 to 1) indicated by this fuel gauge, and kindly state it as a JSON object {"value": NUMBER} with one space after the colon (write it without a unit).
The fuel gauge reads {"value": 0.5}
